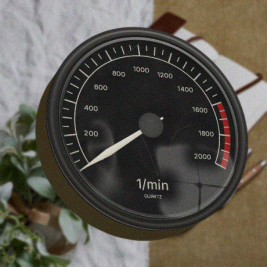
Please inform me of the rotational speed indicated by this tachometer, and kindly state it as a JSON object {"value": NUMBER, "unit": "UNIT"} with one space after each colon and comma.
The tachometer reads {"value": 0, "unit": "rpm"}
